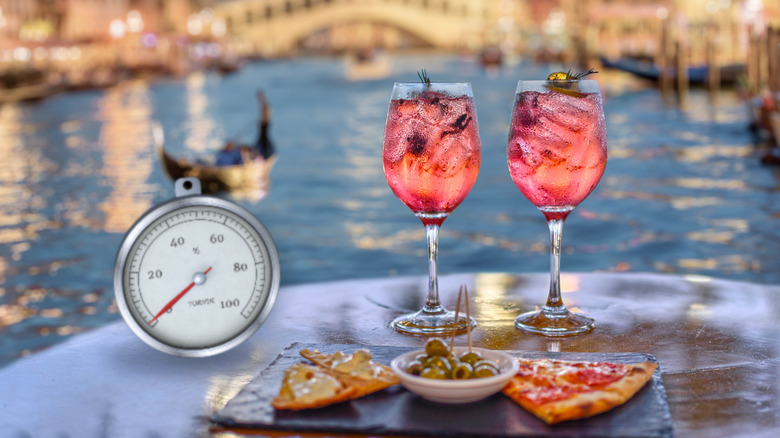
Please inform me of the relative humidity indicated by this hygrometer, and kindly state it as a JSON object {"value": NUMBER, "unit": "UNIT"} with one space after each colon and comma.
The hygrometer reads {"value": 2, "unit": "%"}
